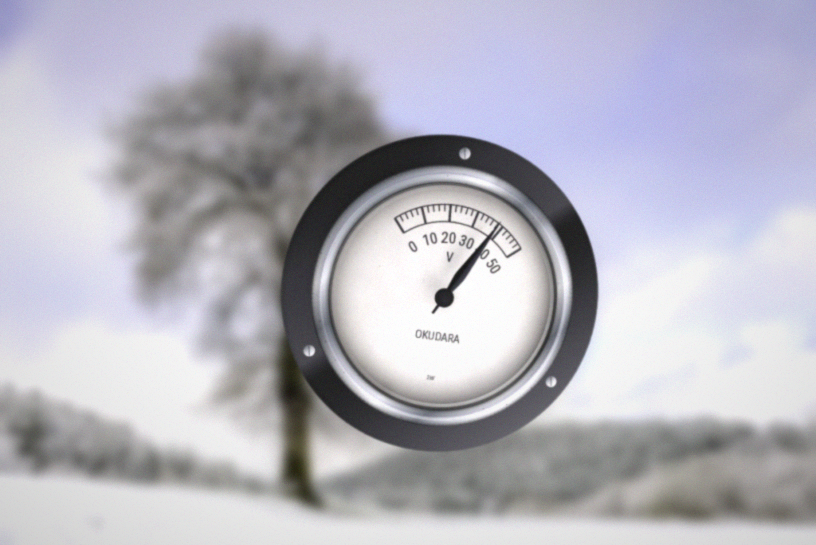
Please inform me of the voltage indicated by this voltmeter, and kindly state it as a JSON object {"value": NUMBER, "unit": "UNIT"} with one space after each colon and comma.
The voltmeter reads {"value": 38, "unit": "V"}
